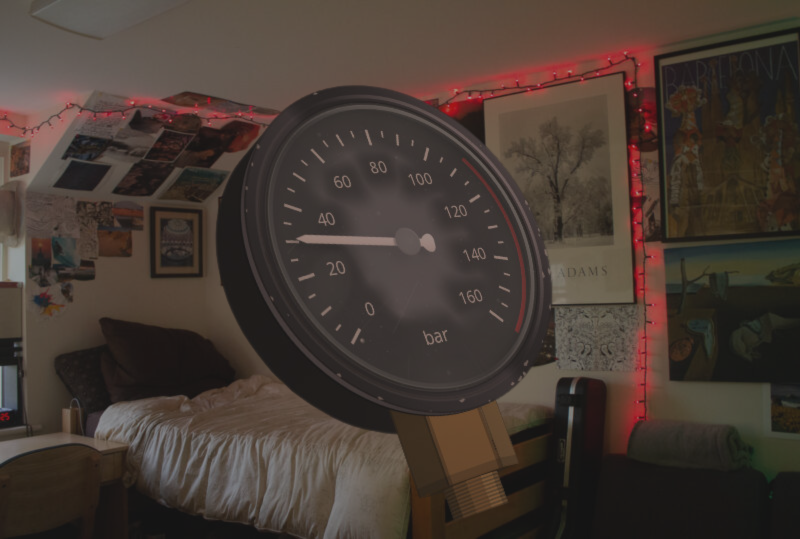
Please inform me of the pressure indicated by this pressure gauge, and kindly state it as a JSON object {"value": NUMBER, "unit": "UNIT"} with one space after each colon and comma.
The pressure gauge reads {"value": 30, "unit": "bar"}
